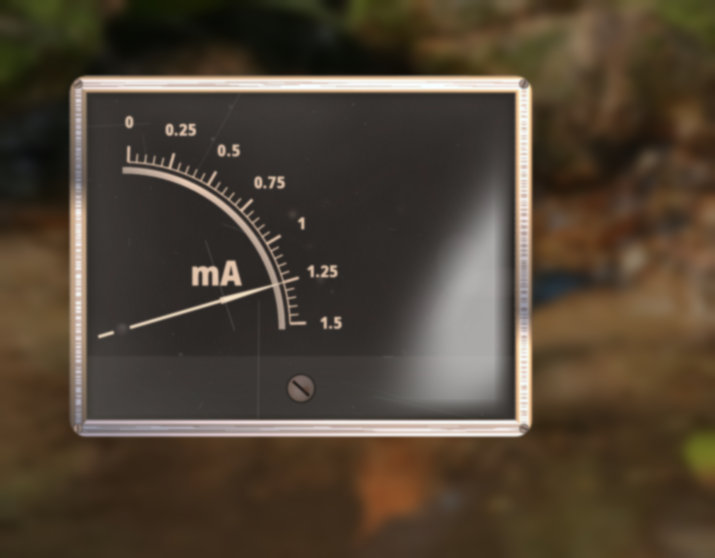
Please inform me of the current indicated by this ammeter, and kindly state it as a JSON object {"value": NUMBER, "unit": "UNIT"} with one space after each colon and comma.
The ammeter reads {"value": 1.25, "unit": "mA"}
